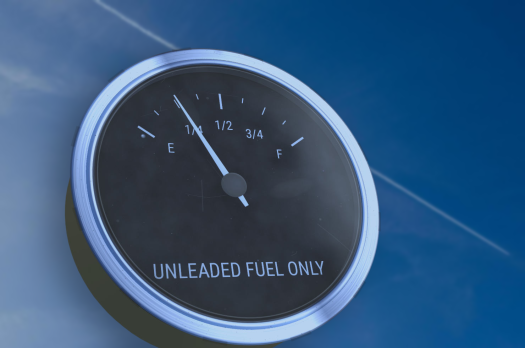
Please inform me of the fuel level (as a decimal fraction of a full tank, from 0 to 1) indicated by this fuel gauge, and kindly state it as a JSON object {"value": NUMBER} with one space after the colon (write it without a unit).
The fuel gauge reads {"value": 0.25}
